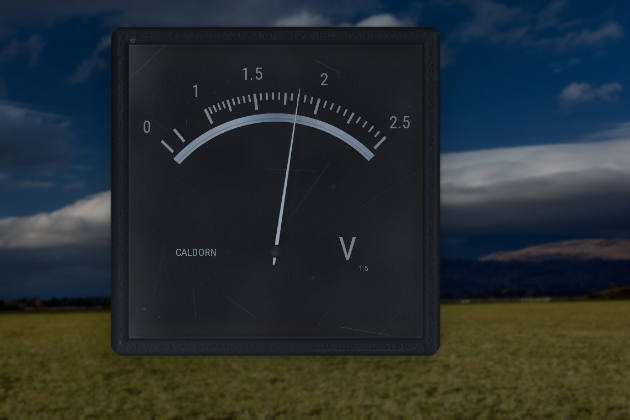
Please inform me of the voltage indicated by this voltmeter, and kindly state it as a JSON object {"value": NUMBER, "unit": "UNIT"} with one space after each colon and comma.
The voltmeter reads {"value": 1.85, "unit": "V"}
